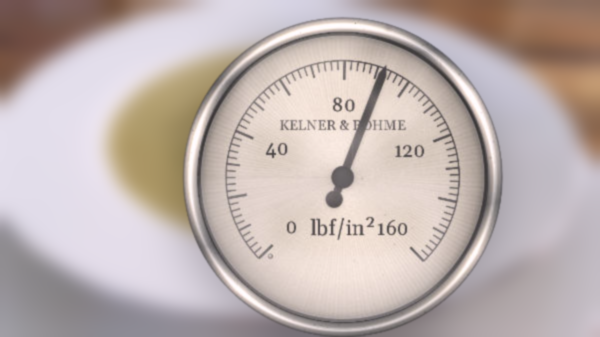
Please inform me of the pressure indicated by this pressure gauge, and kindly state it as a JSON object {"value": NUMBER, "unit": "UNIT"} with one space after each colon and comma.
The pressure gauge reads {"value": 92, "unit": "psi"}
